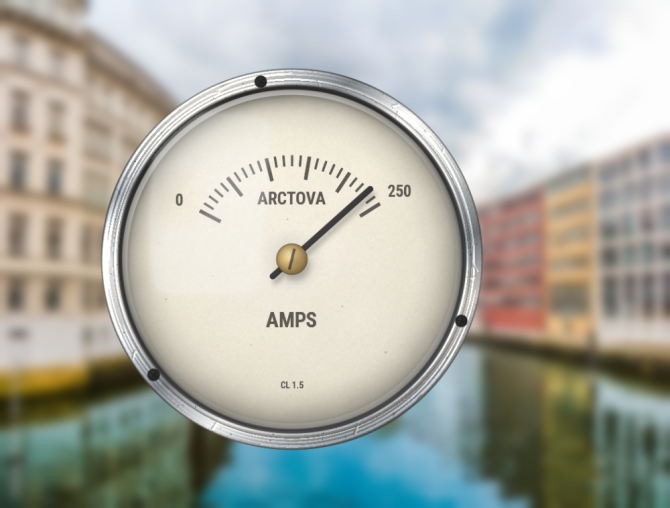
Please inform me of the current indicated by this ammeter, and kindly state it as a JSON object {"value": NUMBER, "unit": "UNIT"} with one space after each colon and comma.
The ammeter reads {"value": 230, "unit": "A"}
